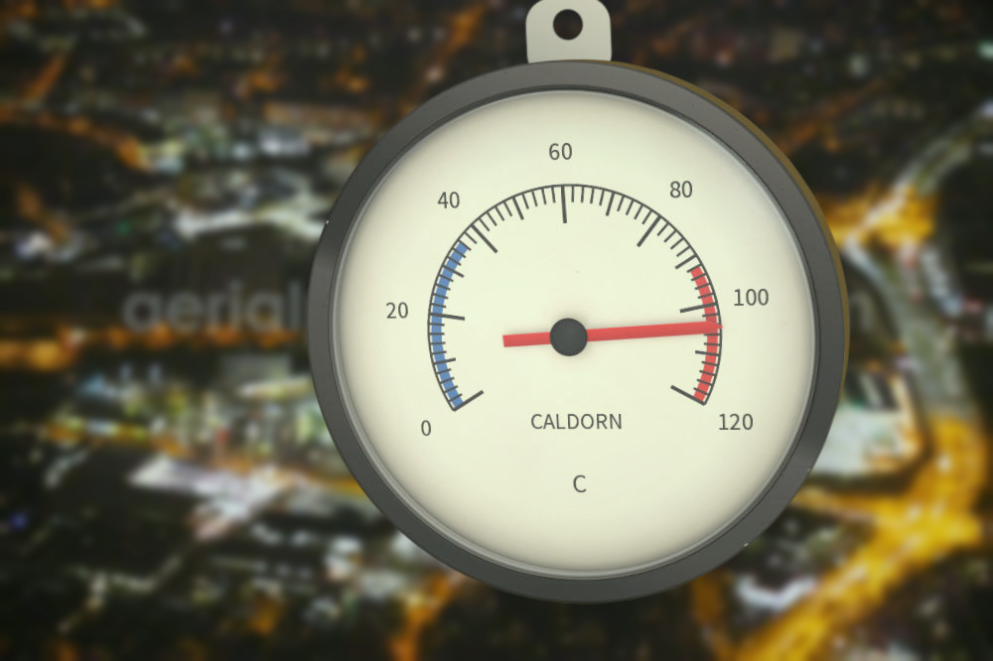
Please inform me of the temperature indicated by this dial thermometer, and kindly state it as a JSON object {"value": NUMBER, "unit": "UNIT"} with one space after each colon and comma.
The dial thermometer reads {"value": 104, "unit": "°C"}
